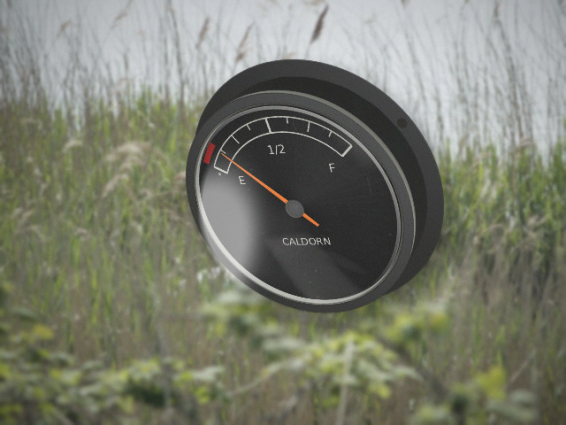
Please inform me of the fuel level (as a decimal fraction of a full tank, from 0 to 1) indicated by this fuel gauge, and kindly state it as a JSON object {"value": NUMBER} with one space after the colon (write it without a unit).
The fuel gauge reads {"value": 0.125}
